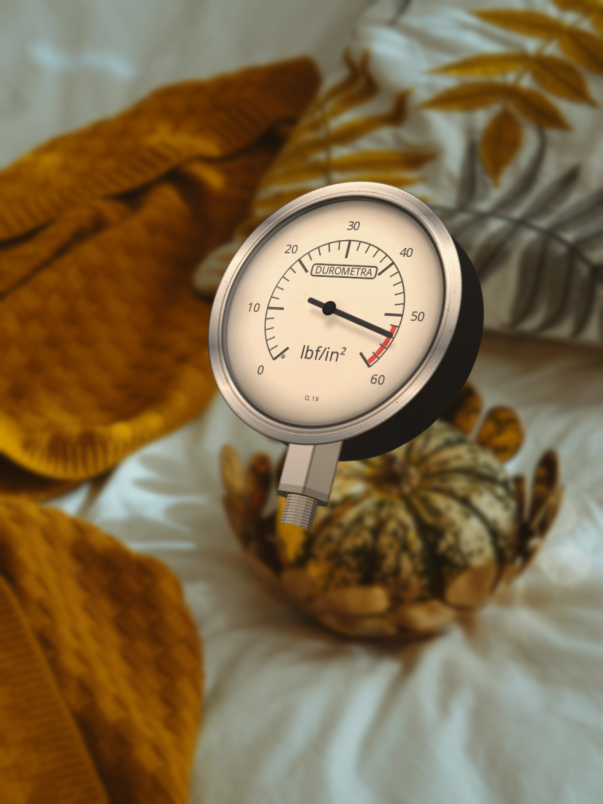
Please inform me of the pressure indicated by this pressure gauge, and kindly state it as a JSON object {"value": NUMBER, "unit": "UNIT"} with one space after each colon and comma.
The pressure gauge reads {"value": 54, "unit": "psi"}
